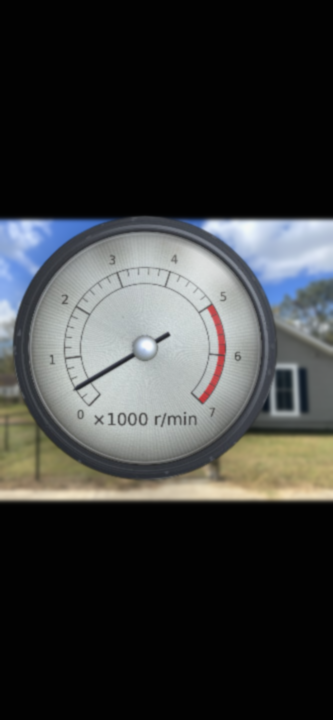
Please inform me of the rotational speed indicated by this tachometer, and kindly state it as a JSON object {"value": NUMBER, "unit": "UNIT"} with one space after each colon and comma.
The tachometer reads {"value": 400, "unit": "rpm"}
